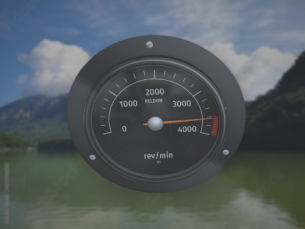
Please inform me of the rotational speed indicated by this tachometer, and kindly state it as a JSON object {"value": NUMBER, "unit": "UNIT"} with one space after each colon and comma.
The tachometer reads {"value": 3600, "unit": "rpm"}
